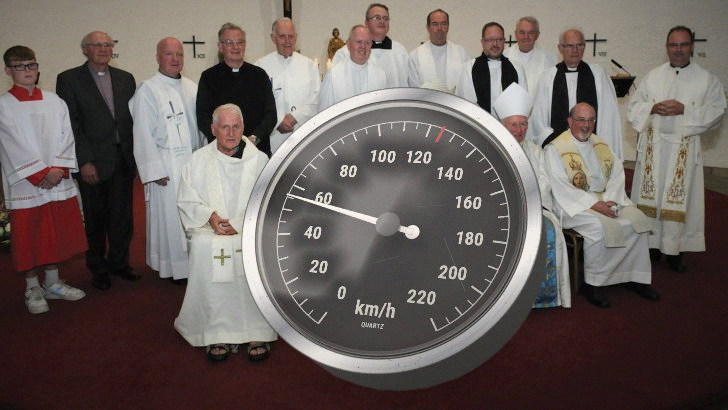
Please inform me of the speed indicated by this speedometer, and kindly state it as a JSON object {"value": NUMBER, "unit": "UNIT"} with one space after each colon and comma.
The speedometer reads {"value": 55, "unit": "km/h"}
